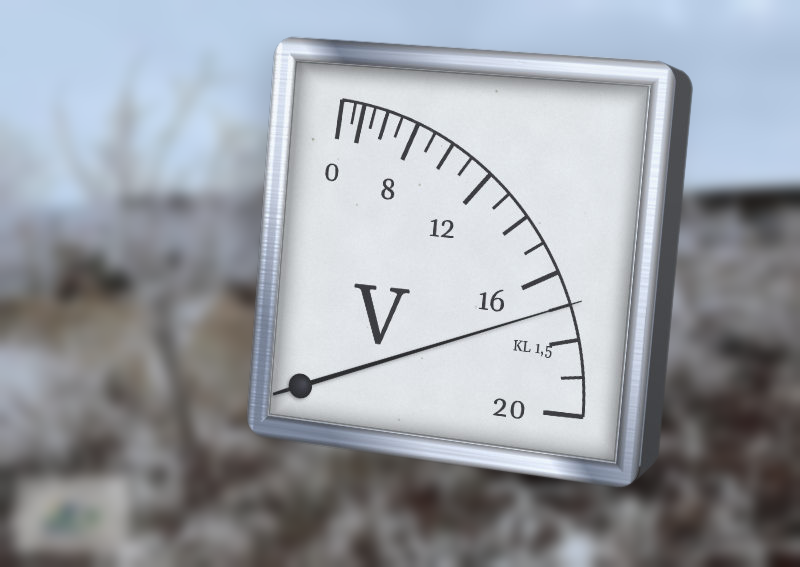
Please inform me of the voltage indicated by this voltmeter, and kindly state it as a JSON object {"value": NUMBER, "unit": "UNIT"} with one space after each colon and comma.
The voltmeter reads {"value": 17, "unit": "V"}
